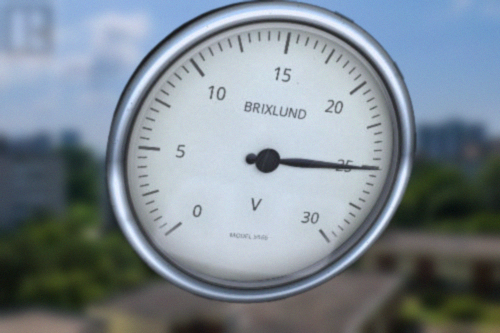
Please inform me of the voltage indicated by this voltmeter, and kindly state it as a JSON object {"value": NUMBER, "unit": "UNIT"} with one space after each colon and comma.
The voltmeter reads {"value": 25, "unit": "V"}
